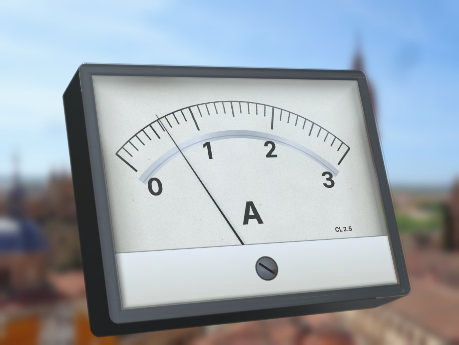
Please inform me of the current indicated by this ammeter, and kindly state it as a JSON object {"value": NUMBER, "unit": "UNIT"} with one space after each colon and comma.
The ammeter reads {"value": 0.6, "unit": "A"}
